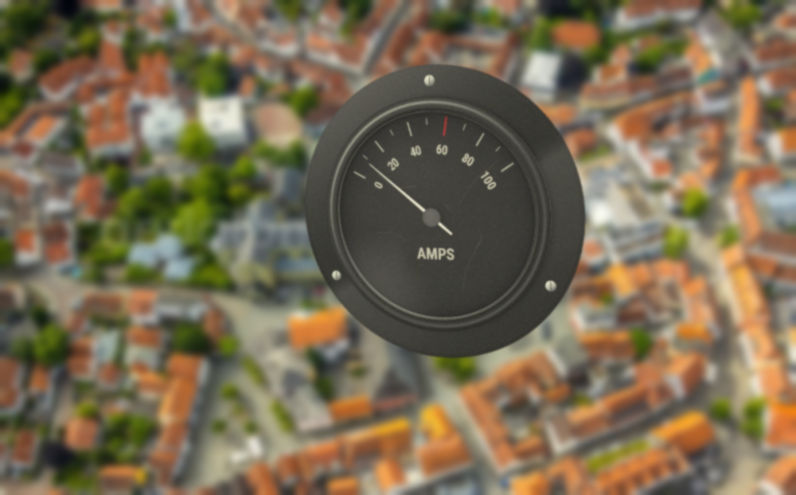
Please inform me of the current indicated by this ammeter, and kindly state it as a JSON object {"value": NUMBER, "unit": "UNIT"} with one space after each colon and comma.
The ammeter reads {"value": 10, "unit": "A"}
